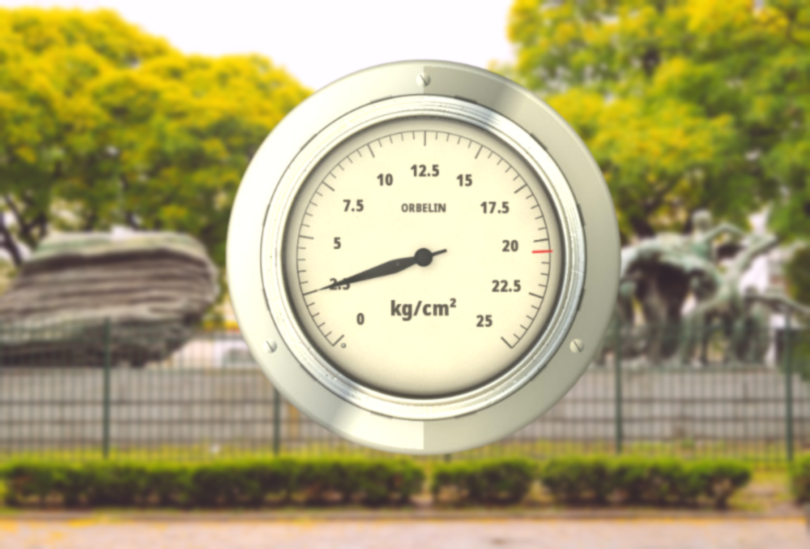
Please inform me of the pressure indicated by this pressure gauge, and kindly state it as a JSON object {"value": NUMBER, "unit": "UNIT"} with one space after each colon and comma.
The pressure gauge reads {"value": 2.5, "unit": "kg/cm²"}
